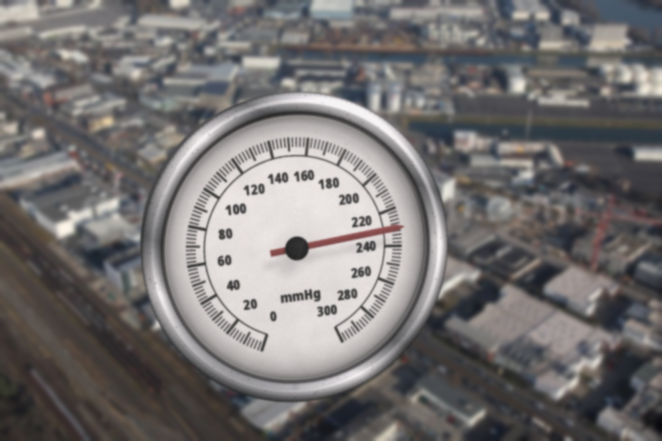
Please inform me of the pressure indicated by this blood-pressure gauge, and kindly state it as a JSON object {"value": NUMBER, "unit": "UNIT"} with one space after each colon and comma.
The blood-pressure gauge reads {"value": 230, "unit": "mmHg"}
